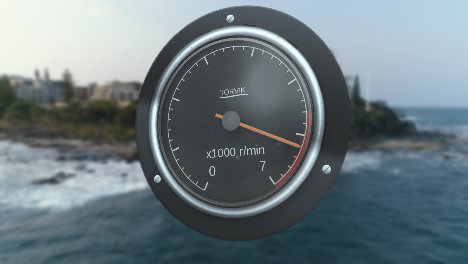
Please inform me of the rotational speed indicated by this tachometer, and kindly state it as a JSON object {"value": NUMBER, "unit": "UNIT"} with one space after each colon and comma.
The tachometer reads {"value": 6200, "unit": "rpm"}
